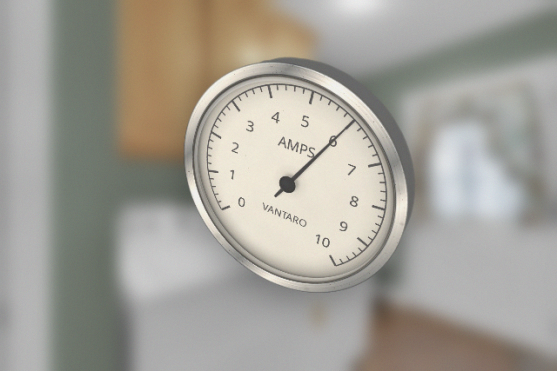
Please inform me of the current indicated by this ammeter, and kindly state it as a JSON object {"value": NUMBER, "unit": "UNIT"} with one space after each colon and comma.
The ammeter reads {"value": 6, "unit": "A"}
